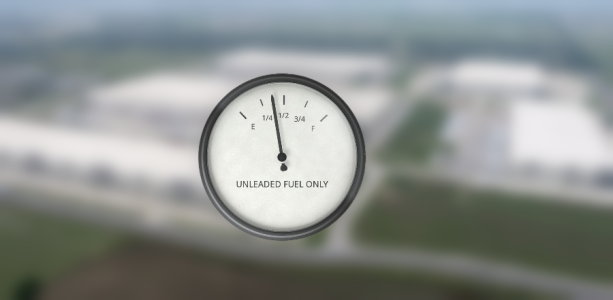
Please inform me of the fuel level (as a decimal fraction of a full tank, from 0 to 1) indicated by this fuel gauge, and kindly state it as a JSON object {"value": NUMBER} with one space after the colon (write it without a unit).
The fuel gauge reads {"value": 0.375}
